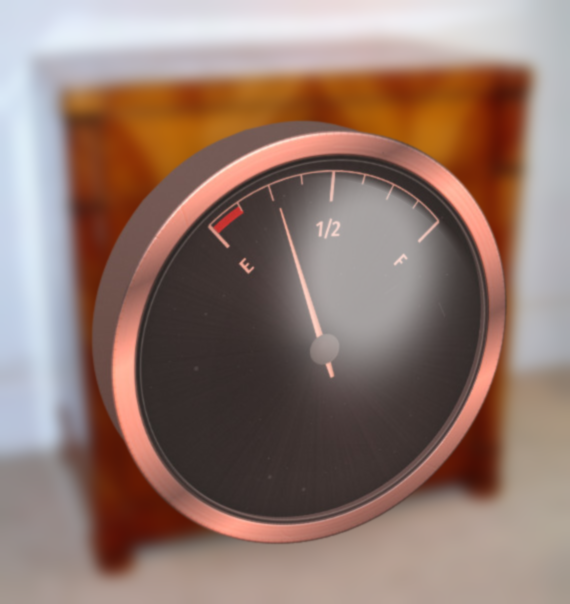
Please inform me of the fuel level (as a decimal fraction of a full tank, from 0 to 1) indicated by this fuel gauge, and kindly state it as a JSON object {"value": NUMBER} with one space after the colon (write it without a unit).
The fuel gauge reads {"value": 0.25}
